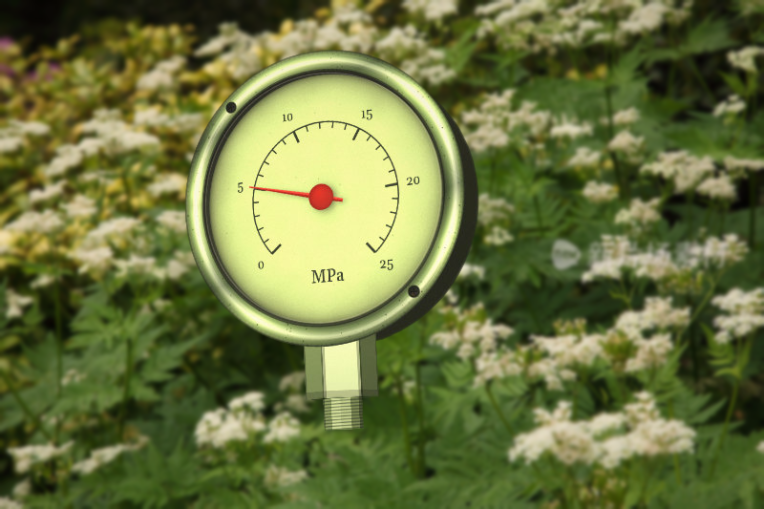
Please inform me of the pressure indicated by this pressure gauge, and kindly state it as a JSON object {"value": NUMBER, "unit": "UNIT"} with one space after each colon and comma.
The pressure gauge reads {"value": 5, "unit": "MPa"}
